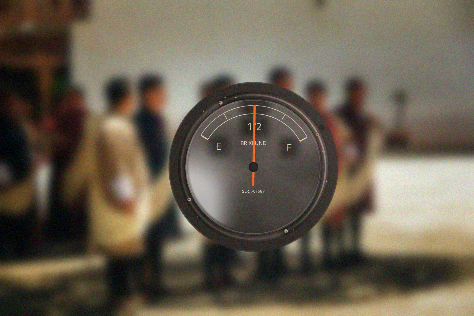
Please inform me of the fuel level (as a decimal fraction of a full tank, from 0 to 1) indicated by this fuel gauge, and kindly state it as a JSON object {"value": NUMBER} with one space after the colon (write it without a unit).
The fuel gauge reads {"value": 0.5}
